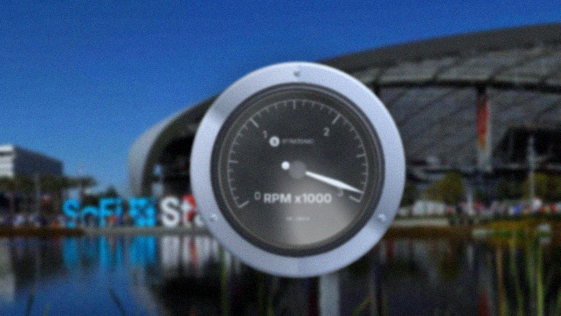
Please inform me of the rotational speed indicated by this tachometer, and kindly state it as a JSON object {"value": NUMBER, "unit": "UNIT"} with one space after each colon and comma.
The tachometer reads {"value": 2900, "unit": "rpm"}
